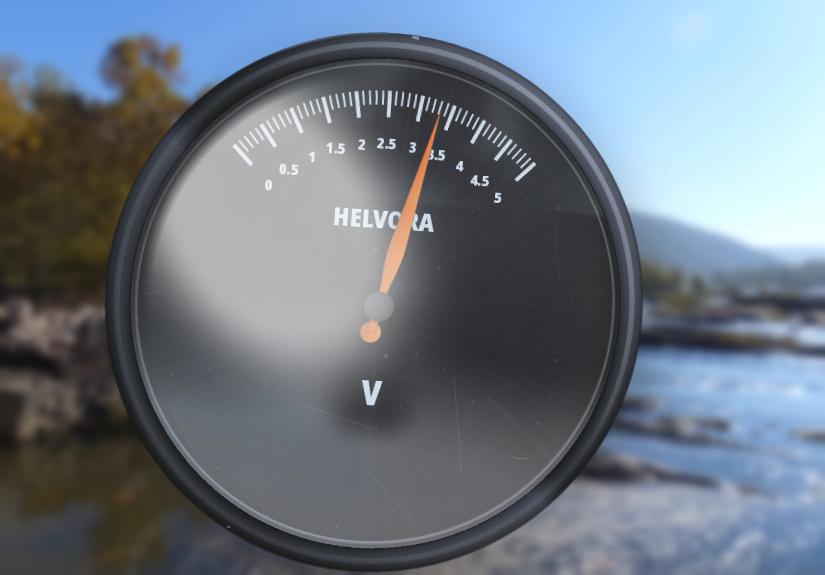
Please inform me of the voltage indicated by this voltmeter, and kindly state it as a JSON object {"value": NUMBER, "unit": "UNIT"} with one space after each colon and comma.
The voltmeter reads {"value": 3.3, "unit": "V"}
